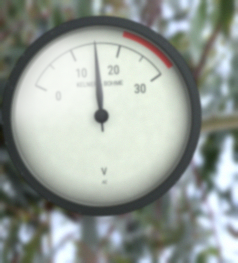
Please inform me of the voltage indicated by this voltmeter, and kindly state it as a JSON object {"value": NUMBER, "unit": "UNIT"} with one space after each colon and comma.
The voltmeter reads {"value": 15, "unit": "V"}
